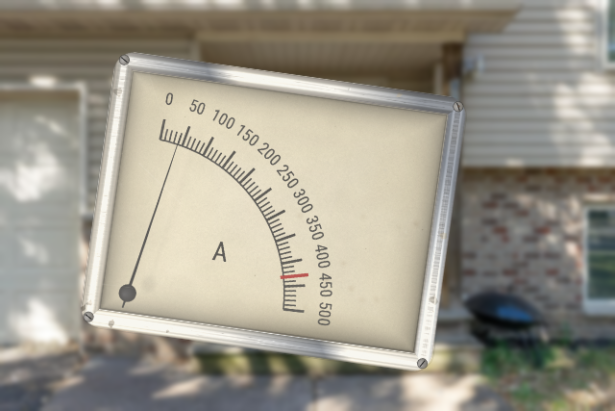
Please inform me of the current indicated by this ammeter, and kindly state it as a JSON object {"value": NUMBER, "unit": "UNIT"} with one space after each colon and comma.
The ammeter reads {"value": 40, "unit": "A"}
